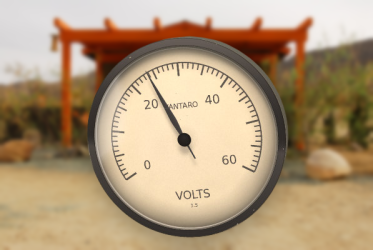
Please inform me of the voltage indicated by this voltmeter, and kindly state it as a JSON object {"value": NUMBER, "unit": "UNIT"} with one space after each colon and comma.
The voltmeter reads {"value": 24, "unit": "V"}
